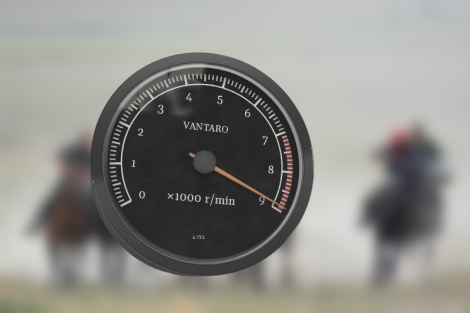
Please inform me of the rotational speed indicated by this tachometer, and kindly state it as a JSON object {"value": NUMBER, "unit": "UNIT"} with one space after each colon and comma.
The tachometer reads {"value": 8900, "unit": "rpm"}
